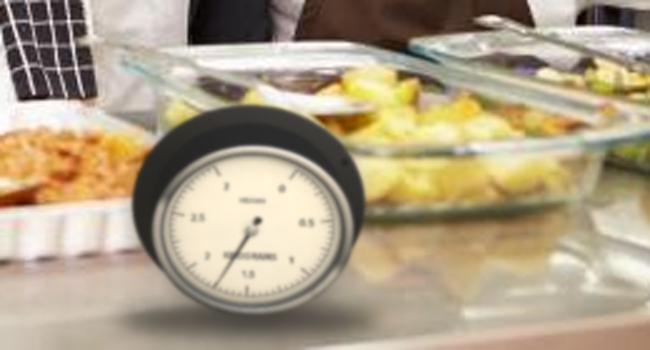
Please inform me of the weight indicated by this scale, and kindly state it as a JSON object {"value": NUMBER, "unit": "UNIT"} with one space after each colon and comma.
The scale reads {"value": 1.75, "unit": "kg"}
